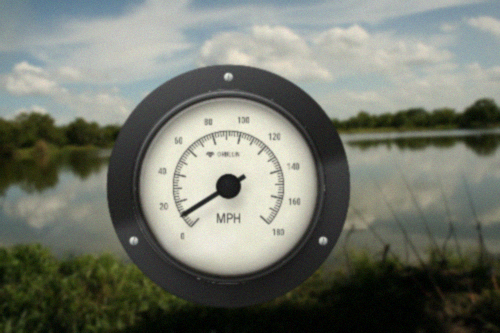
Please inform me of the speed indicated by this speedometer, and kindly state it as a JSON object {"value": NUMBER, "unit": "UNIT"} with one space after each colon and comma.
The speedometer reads {"value": 10, "unit": "mph"}
